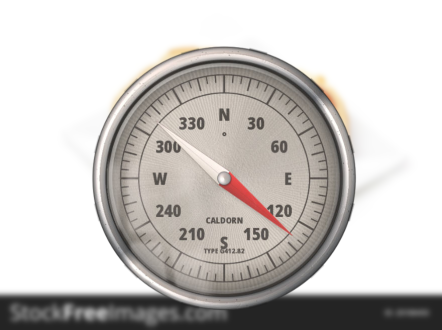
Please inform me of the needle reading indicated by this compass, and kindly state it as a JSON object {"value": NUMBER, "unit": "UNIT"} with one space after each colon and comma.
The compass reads {"value": 130, "unit": "°"}
